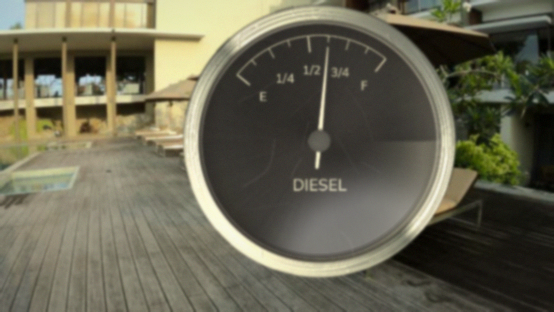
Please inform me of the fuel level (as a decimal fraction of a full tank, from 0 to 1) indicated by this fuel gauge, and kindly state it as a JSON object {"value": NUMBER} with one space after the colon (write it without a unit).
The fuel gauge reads {"value": 0.625}
